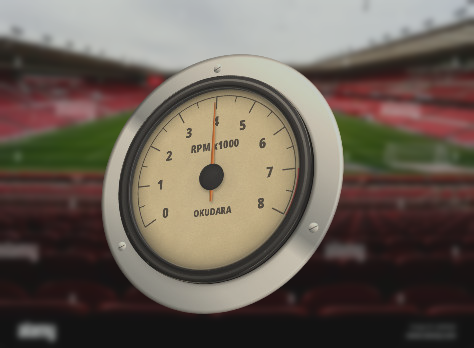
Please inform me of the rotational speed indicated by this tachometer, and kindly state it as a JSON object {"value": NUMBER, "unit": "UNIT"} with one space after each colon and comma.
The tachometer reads {"value": 4000, "unit": "rpm"}
